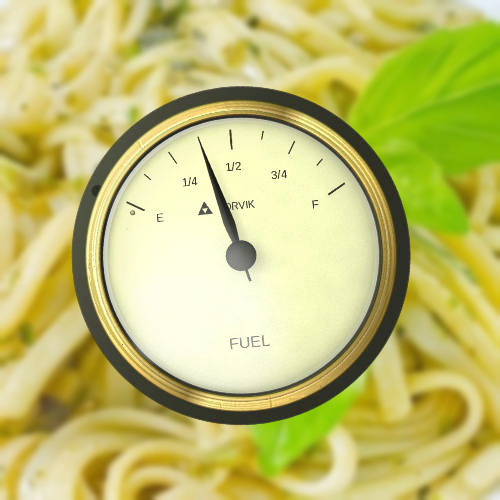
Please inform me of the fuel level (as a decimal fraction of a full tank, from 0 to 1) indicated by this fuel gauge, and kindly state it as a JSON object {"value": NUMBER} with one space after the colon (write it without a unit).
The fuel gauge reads {"value": 0.375}
